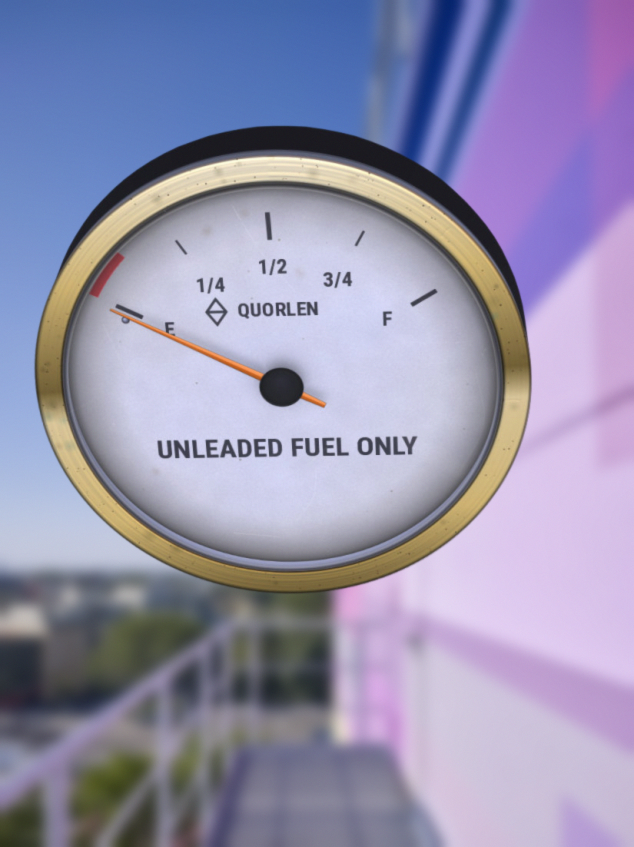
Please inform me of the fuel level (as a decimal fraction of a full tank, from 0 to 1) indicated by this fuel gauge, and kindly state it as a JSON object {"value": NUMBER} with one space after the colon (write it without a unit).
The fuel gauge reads {"value": 0}
